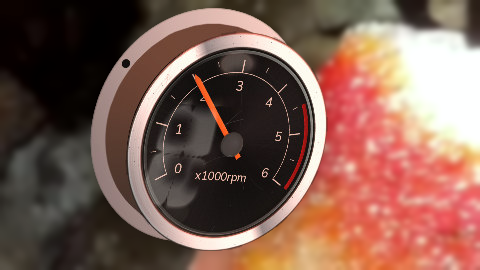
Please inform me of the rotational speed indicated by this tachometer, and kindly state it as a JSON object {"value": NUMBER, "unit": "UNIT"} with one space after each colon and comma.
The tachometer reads {"value": 2000, "unit": "rpm"}
